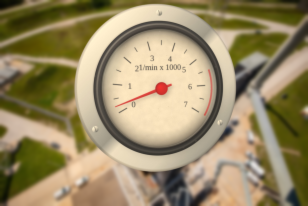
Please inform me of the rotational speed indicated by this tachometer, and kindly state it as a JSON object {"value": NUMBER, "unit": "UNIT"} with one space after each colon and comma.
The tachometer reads {"value": 250, "unit": "rpm"}
